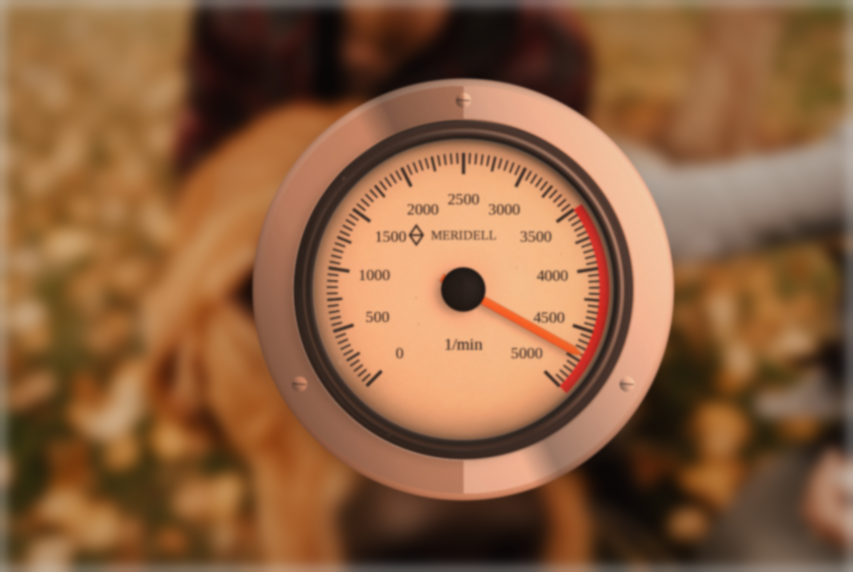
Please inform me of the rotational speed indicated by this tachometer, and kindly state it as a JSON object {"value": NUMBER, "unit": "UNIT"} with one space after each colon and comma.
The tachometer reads {"value": 4700, "unit": "rpm"}
